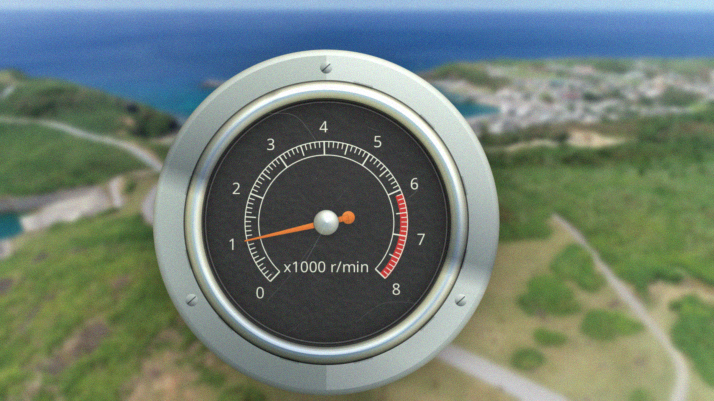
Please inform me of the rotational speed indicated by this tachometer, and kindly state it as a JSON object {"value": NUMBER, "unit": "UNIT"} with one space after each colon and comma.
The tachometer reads {"value": 1000, "unit": "rpm"}
